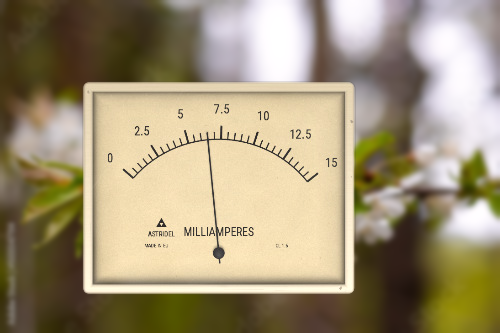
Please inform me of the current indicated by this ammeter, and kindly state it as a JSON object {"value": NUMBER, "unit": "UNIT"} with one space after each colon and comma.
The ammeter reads {"value": 6.5, "unit": "mA"}
